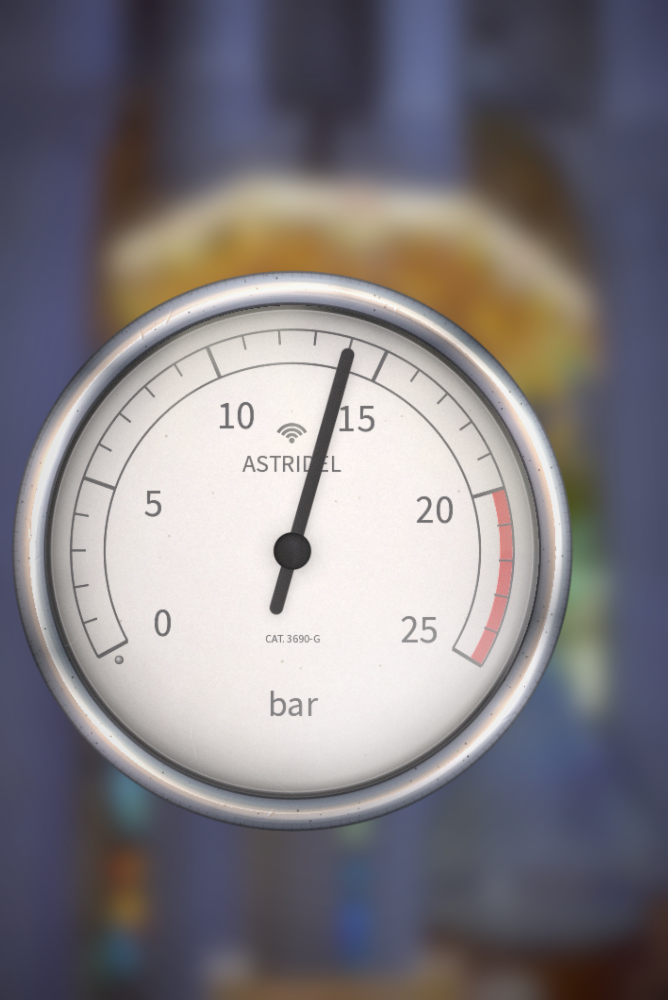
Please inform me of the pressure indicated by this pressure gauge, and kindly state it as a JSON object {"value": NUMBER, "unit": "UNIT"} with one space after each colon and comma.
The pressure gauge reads {"value": 14, "unit": "bar"}
